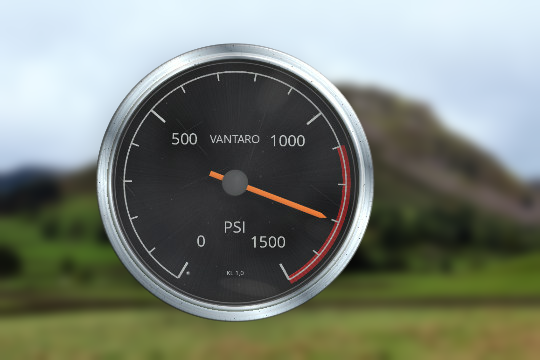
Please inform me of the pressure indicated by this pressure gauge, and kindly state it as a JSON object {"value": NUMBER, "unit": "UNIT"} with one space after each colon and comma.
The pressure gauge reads {"value": 1300, "unit": "psi"}
